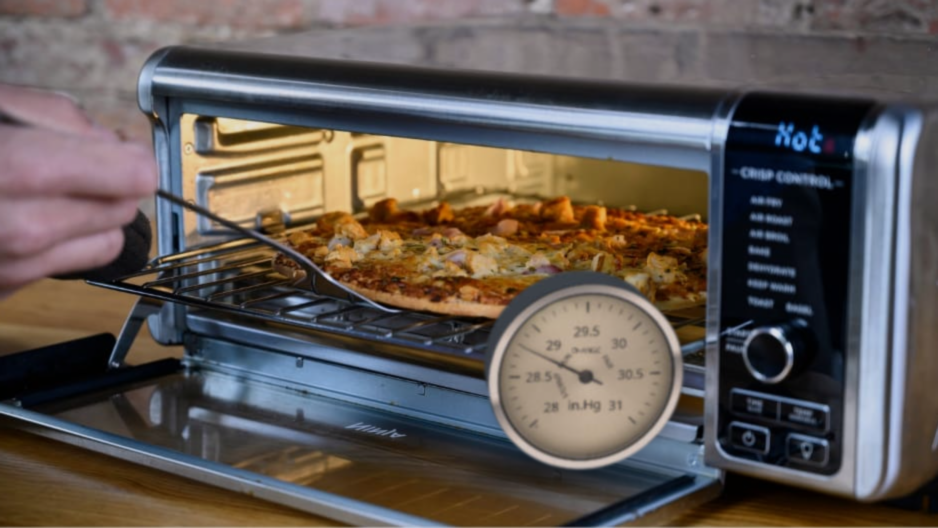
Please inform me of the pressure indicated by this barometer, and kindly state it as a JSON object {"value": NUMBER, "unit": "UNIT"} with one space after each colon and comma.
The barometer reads {"value": 28.8, "unit": "inHg"}
